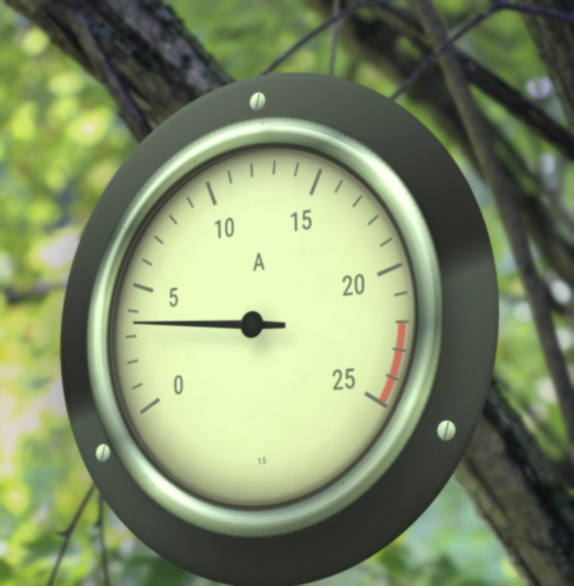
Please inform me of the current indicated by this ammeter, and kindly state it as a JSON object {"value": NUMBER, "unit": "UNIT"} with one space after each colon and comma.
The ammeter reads {"value": 3.5, "unit": "A"}
